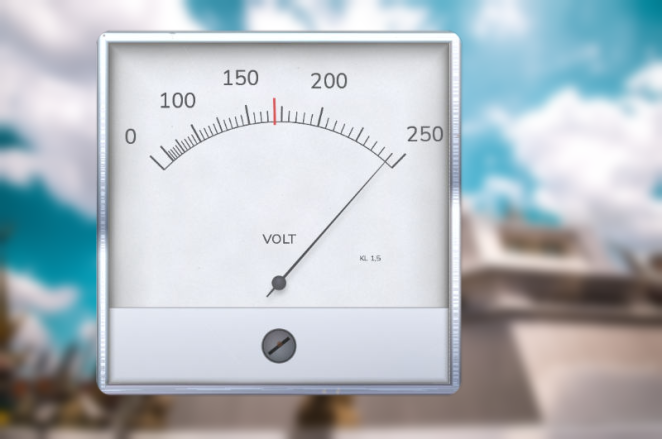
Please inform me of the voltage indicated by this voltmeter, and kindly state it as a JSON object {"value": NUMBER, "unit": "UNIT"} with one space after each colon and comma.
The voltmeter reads {"value": 245, "unit": "V"}
